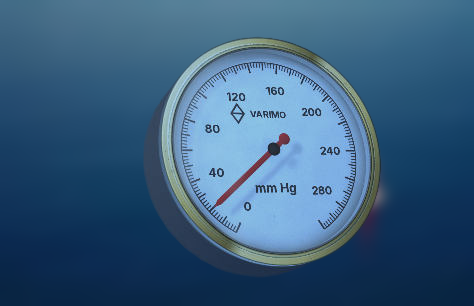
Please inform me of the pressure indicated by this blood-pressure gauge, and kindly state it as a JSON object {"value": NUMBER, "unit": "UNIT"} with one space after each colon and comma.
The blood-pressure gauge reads {"value": 20, "unit": "mmHg"}
